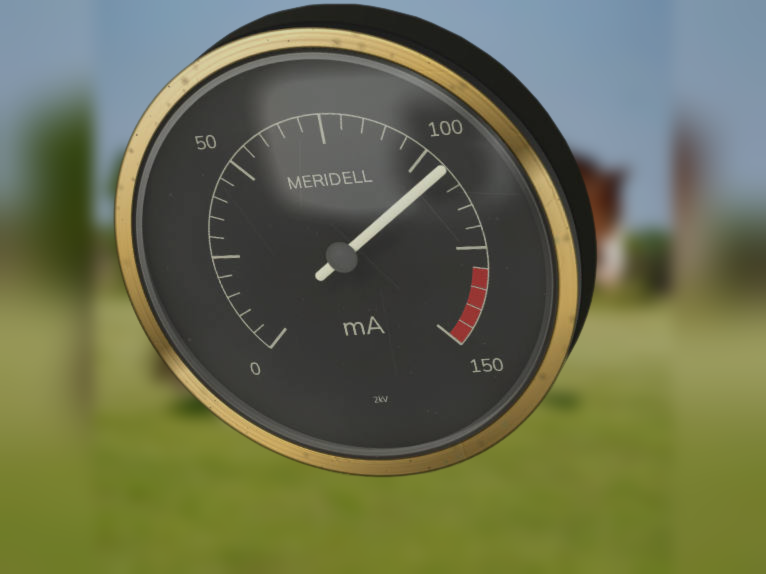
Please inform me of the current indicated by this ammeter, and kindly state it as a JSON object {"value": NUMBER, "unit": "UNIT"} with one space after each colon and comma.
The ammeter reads {"value": 105, "unit": "mA"}
